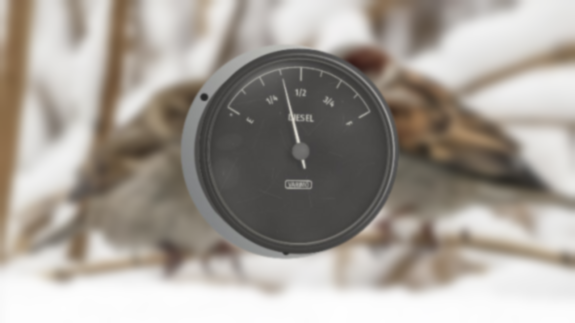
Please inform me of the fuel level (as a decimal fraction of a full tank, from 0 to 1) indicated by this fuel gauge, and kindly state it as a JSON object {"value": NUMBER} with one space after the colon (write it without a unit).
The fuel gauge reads {"value": 0.375}
